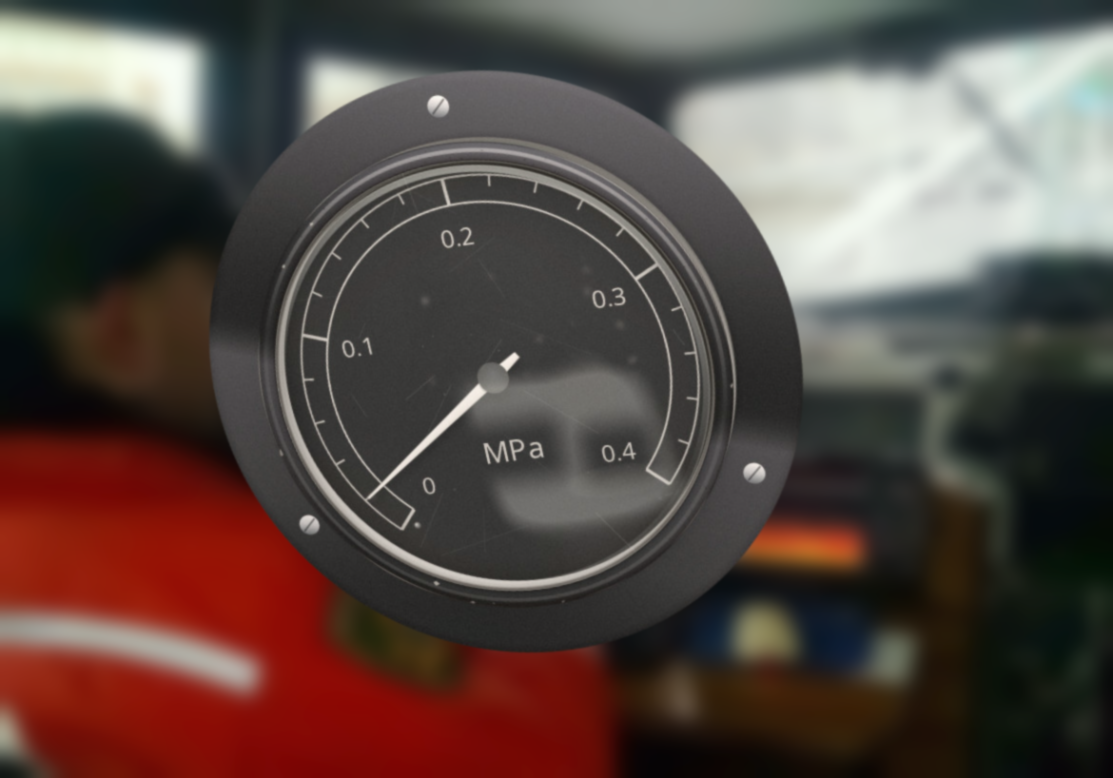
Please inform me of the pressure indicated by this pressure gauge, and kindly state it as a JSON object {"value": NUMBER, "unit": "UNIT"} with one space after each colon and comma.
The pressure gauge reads {"value": 0.02, "unit": "MPa"}
